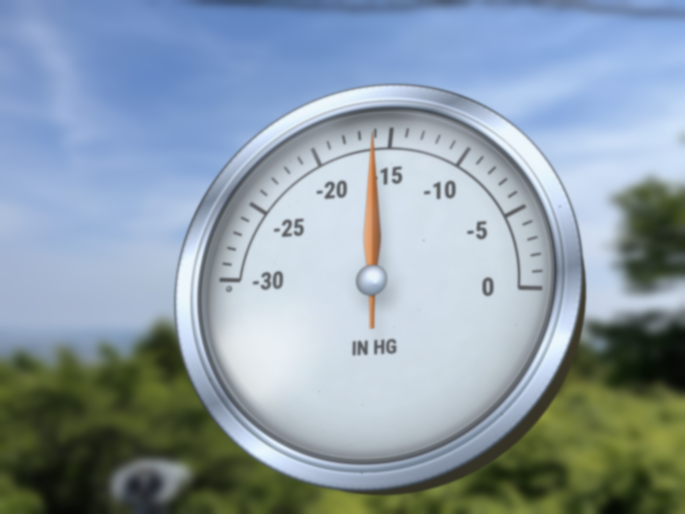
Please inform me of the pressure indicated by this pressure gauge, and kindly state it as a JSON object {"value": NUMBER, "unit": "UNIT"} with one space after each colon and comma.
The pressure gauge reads {"value": -16, "unit": "inHg"}
